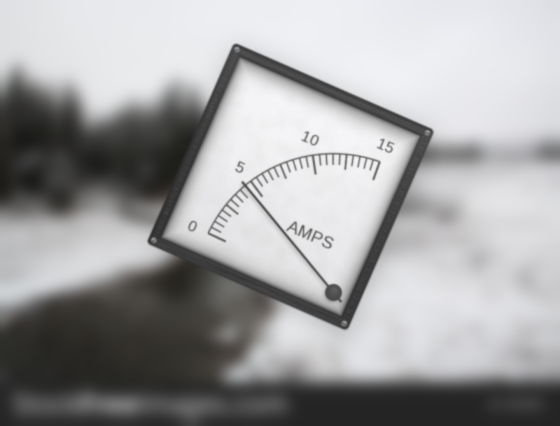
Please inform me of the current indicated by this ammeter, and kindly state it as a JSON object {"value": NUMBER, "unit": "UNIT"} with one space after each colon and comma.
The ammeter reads {"value": 4.5, "unit": "A"}
